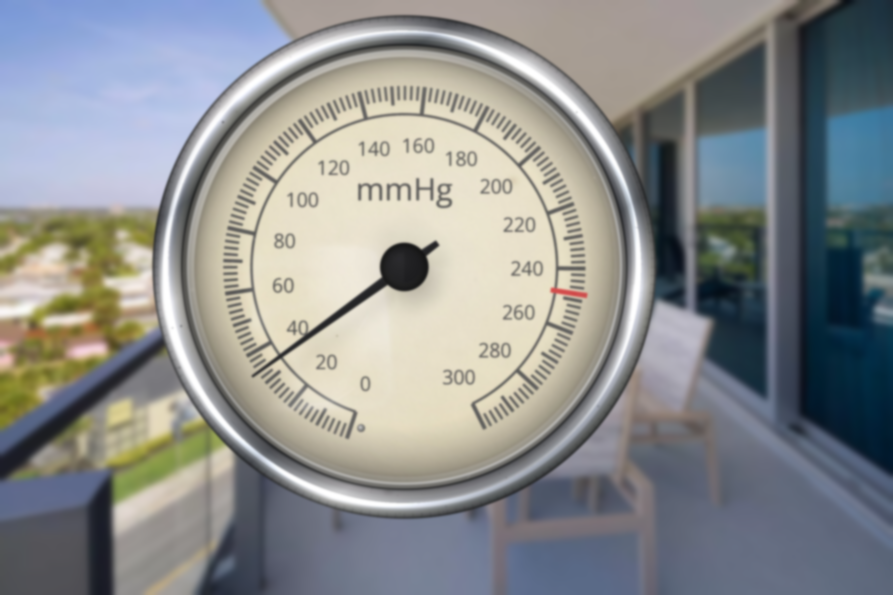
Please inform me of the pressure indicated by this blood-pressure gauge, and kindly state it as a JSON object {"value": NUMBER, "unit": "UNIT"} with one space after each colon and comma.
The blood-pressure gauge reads {"value": 34, "unit": "mmHg"}
